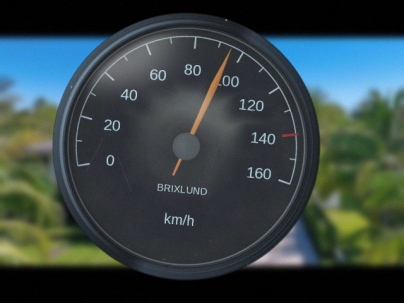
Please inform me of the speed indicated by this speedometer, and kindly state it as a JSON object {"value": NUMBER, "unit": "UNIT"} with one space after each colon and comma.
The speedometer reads {"value": 95, "unit": "km/h"}
